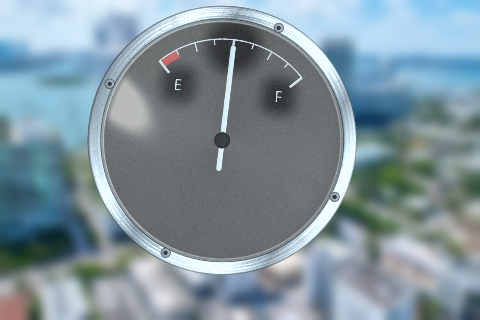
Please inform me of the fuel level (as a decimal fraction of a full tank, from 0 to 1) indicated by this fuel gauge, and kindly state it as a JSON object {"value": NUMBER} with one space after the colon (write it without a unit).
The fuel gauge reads {"value": 0.5}
